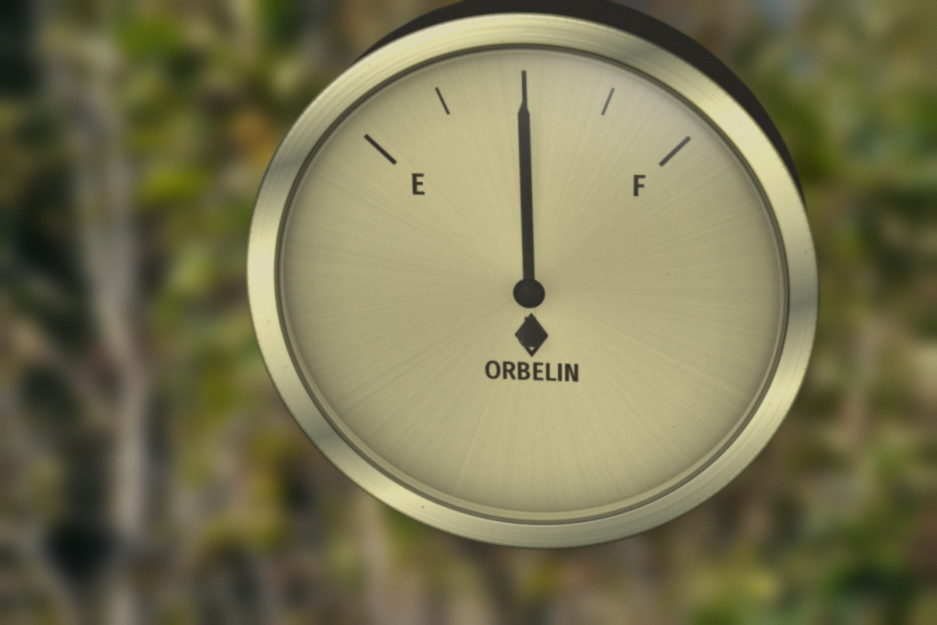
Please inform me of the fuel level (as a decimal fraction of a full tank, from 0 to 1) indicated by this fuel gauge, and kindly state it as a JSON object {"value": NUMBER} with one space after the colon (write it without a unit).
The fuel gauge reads {"value": 0.5}
